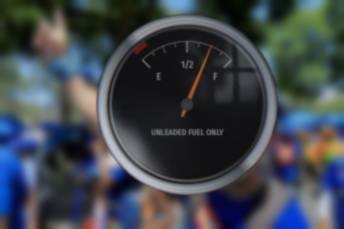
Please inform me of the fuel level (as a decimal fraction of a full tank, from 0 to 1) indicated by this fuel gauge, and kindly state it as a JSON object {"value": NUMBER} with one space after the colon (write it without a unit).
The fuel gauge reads {"value": 0.75}
